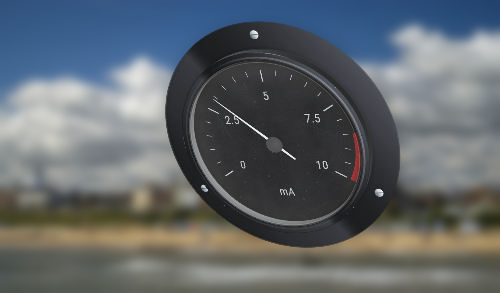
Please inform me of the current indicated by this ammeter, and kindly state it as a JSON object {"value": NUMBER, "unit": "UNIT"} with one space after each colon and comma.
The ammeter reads {"value": 3, "unit": "mA"}
